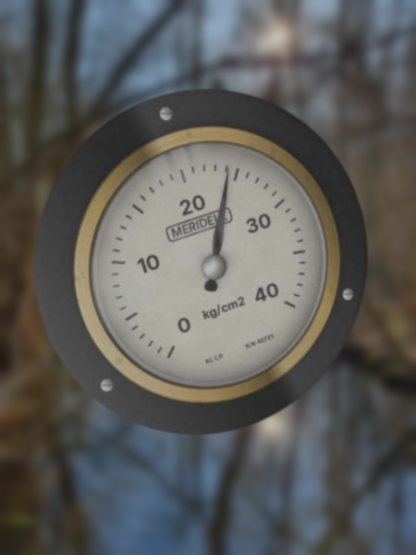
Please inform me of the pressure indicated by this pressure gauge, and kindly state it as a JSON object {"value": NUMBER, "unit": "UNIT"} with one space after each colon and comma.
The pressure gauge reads {"value": 24, "unit": "kg/cm²"}
